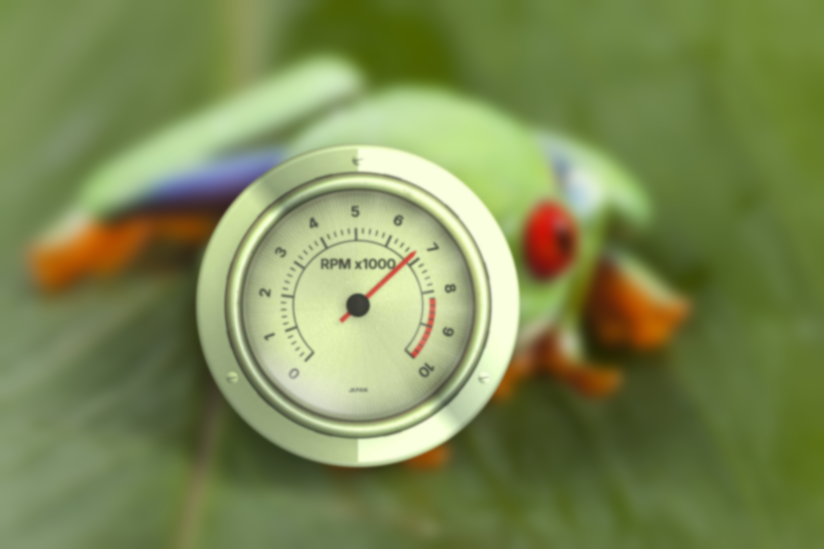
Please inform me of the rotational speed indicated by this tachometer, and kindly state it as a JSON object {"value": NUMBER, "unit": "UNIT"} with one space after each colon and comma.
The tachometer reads {"value": 6800, "unit": "rpm"}
